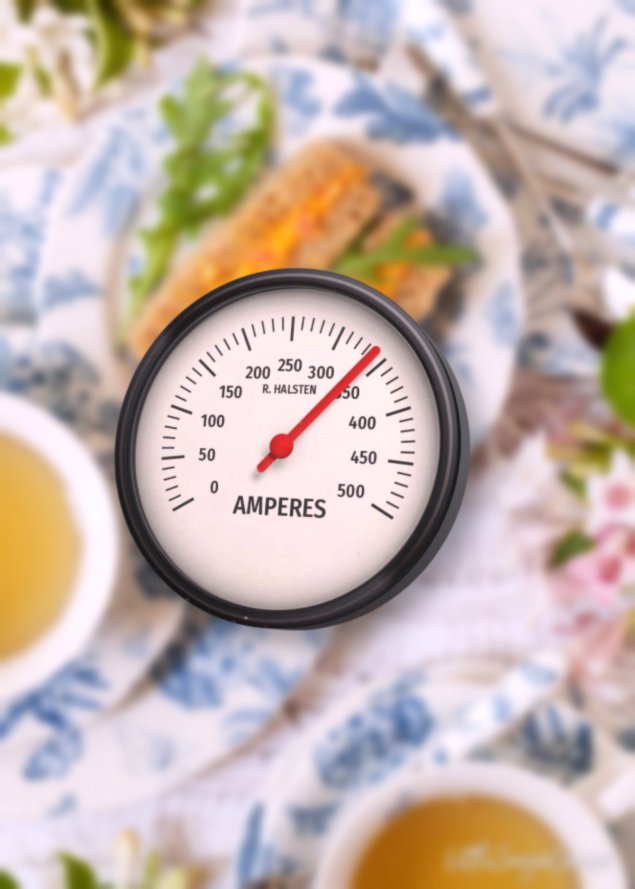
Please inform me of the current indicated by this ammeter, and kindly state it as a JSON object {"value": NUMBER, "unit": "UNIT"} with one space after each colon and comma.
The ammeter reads {"value": 340, "unit": "A"}
